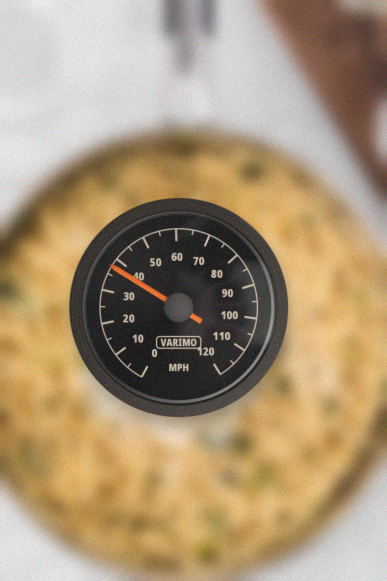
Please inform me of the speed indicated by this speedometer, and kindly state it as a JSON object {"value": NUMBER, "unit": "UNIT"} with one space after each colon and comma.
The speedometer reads {"value": 37.5, "unit": "mph"}
